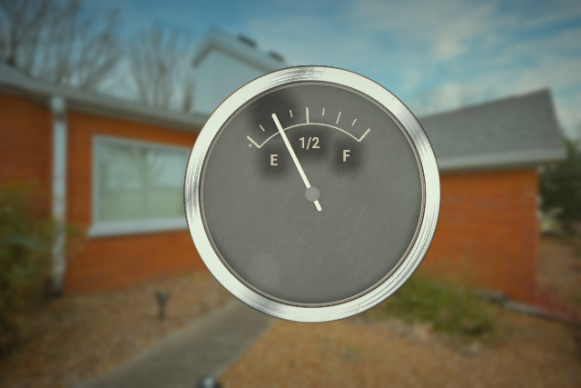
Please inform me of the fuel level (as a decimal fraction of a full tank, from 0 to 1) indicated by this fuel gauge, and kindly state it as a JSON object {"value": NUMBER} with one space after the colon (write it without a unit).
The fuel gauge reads {"value": 0.25}
